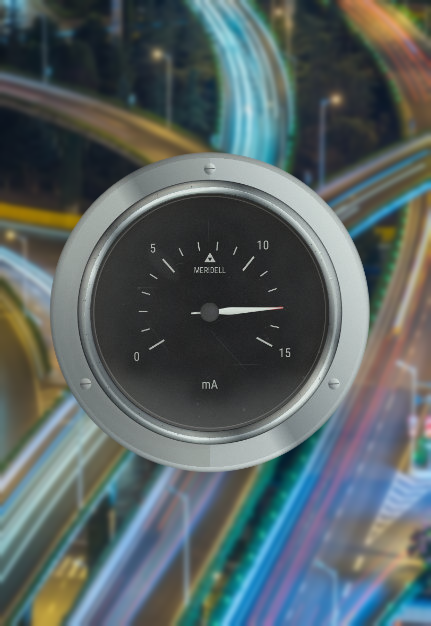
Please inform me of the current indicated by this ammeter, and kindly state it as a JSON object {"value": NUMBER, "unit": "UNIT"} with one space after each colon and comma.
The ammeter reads {"value": 13, "unit": "mA"}
